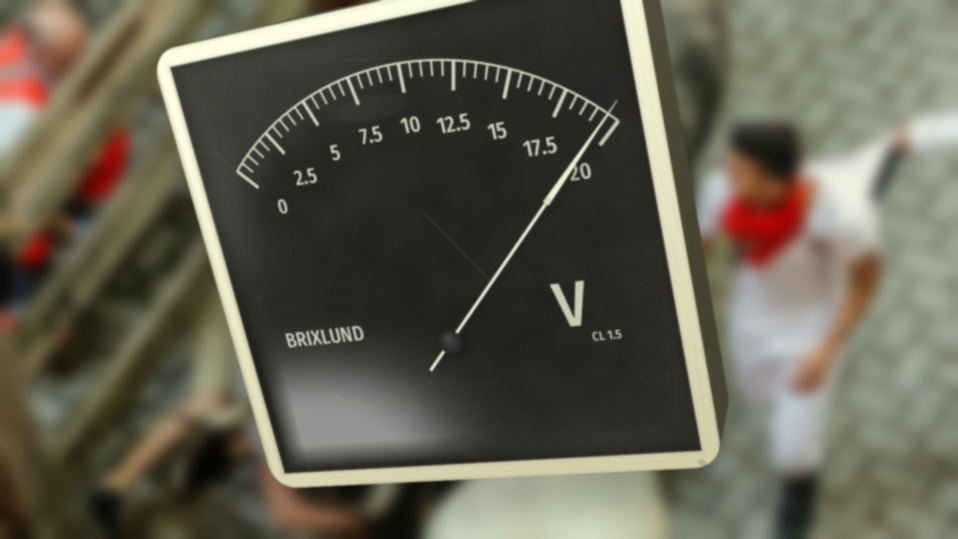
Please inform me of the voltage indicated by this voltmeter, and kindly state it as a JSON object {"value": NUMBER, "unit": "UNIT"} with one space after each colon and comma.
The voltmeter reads {"value": 19.5, "unit": "V"}
